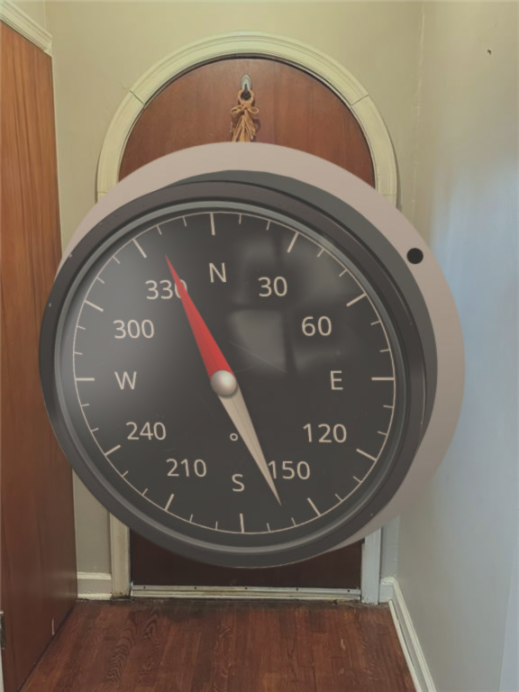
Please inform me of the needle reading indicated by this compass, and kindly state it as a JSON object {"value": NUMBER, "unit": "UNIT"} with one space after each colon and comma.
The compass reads {"value": 340, "unit": "°"}
